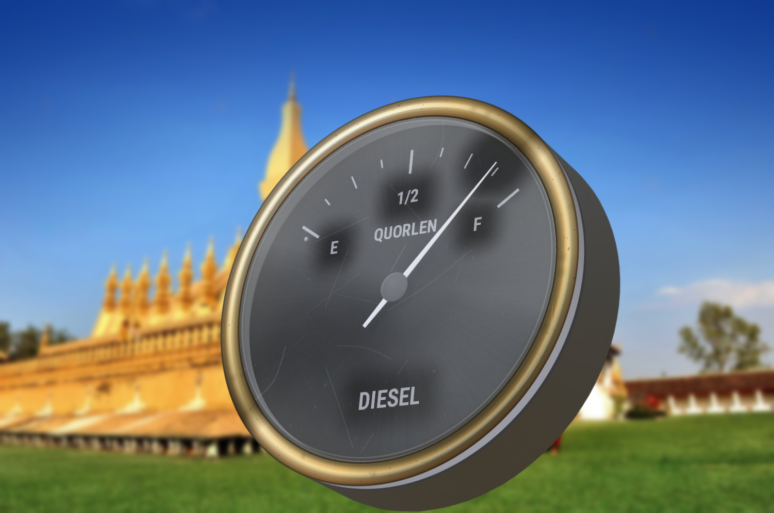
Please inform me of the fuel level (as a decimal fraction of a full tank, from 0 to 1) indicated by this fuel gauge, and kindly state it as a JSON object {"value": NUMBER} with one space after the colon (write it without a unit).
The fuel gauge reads {"value": 0.875}
